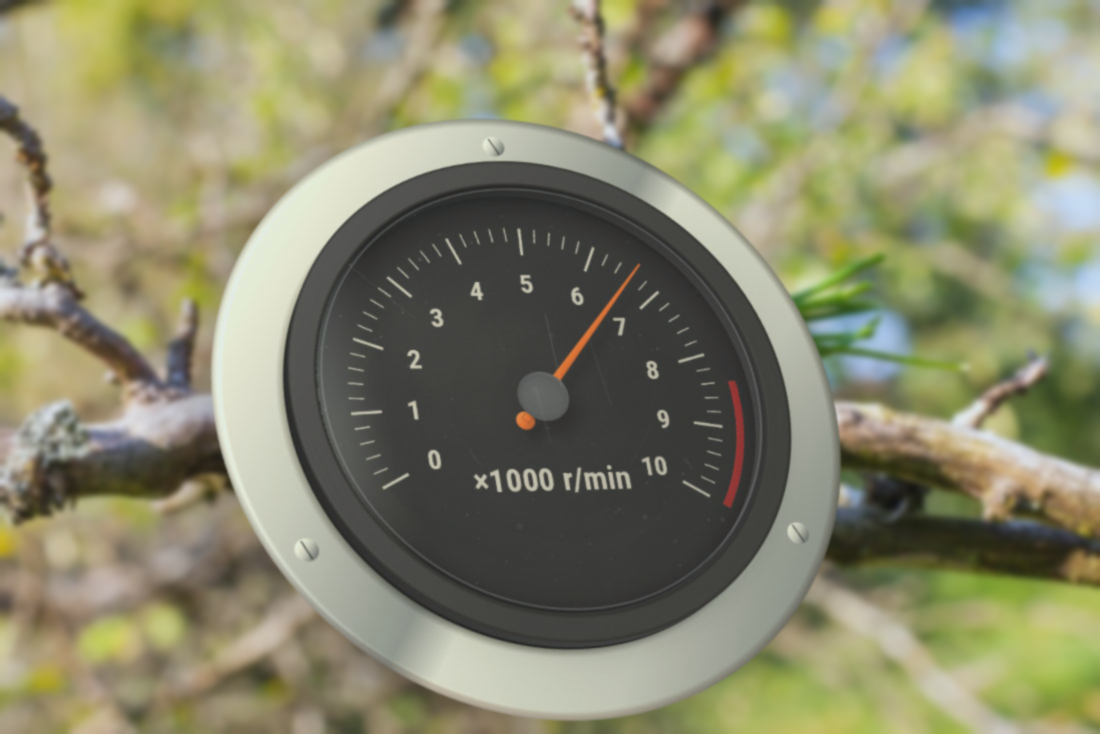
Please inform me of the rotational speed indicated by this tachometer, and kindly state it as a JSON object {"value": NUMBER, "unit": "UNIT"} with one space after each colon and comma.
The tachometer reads {"value": 6600, "unit": "rpm"}
